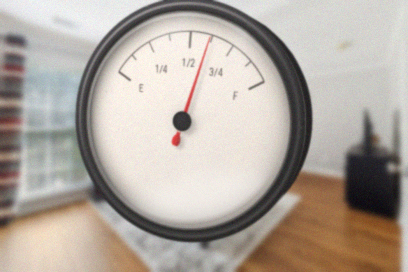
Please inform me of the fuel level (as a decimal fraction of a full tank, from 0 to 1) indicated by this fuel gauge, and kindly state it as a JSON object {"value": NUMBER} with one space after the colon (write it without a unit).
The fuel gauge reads {"value": 0.625}
